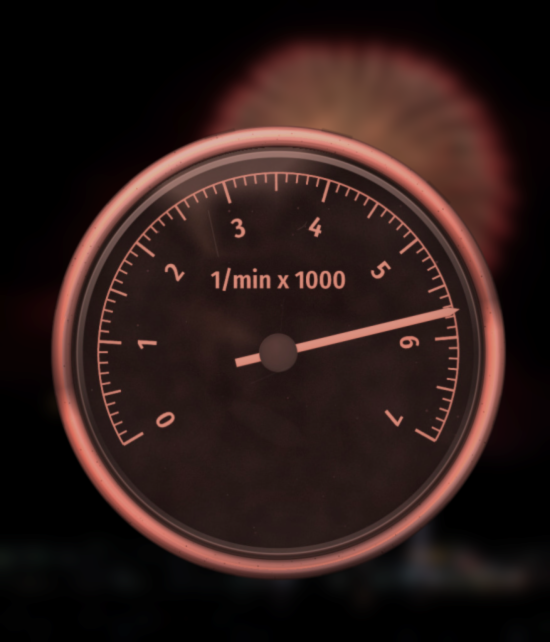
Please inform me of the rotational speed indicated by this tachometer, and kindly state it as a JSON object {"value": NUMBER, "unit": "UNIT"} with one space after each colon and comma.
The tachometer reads {"value": 5750, "unit": "rpm"}
